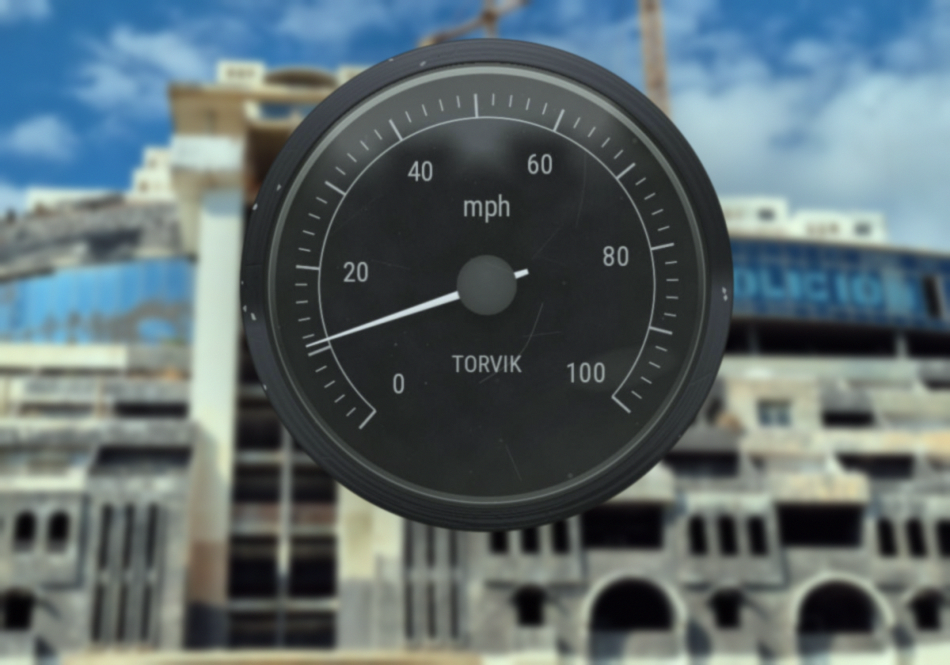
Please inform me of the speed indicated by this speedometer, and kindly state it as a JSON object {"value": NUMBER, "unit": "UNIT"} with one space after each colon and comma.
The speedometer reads {"value": 11, "unit": "mph"}
